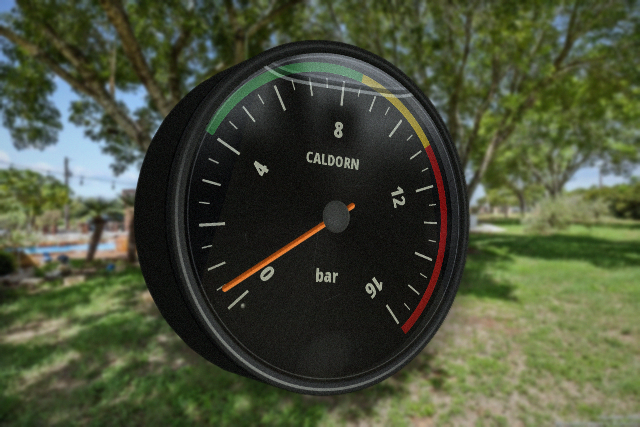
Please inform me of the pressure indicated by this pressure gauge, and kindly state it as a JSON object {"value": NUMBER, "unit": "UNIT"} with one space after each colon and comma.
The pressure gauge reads {"value": 0.5, "unit": "bar"}
